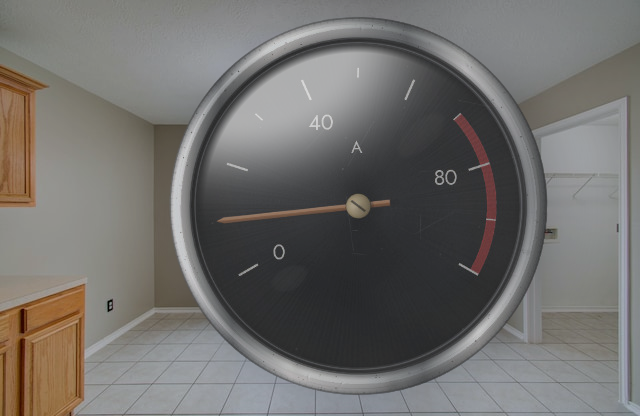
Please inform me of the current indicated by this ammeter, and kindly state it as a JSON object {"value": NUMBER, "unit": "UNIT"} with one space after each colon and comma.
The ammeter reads {"value": 10, "unit": "A"}
